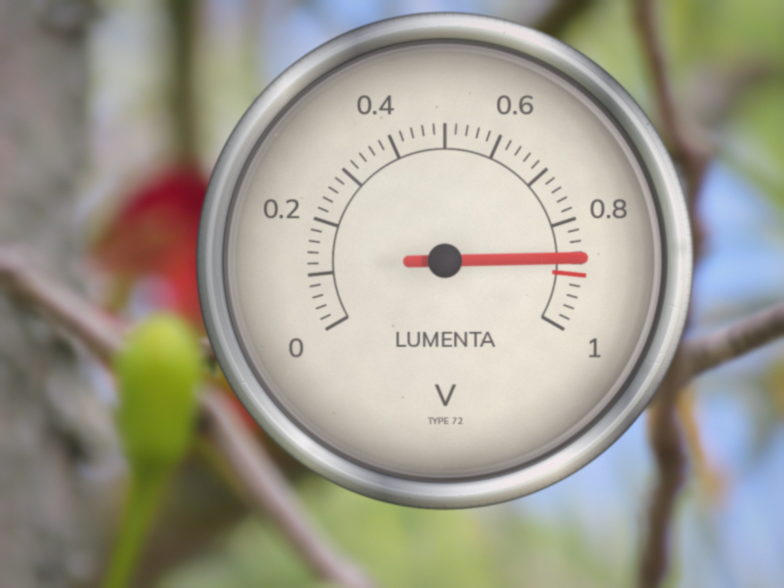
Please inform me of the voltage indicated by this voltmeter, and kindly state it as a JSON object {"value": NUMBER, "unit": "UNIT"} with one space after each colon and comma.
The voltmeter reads {"value": 0.87, "unit": "V"}
